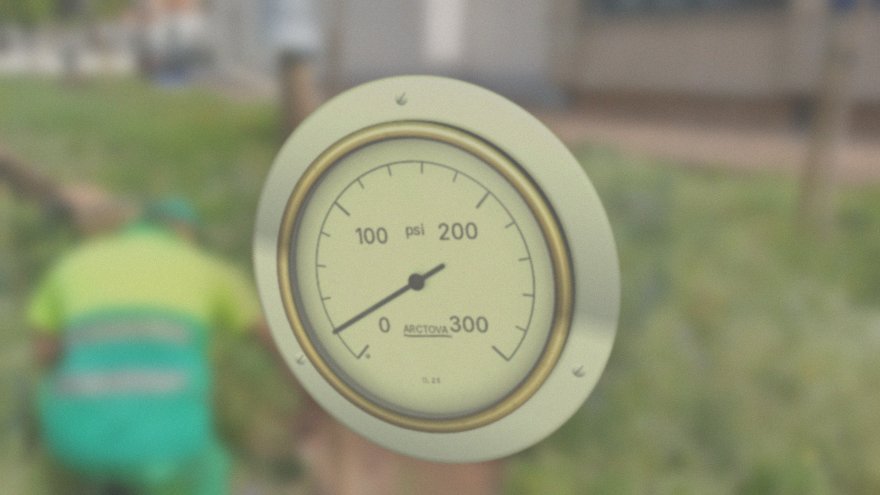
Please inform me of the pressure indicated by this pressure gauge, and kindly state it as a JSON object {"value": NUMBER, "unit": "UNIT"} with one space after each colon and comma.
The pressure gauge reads {"value": 20, "unit": "psi"}
